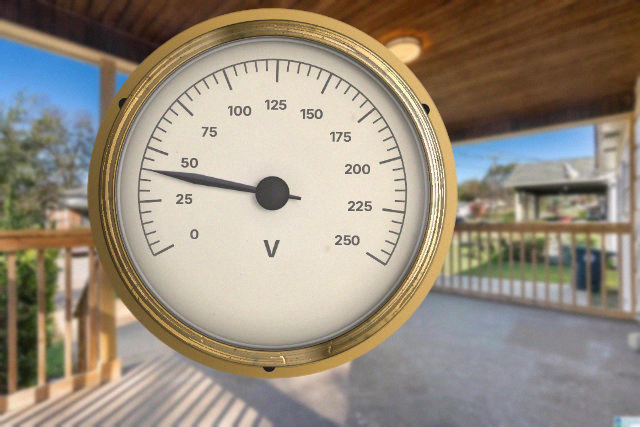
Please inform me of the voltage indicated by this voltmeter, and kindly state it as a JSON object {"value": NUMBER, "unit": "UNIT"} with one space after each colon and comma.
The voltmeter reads {"value": 40, "unit": "V"}
